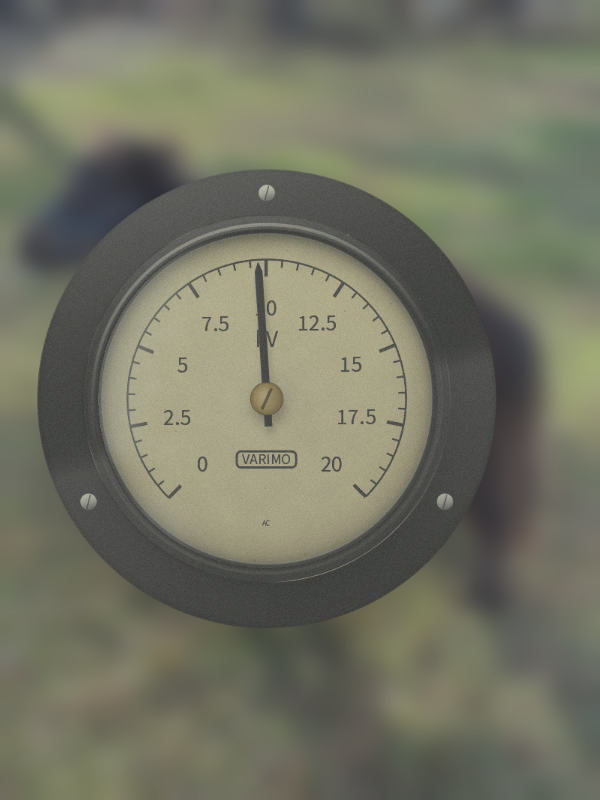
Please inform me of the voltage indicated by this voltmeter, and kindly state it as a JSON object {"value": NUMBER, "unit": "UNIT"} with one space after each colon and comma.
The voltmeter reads {"value": 9.75, "unit": "kV"}
